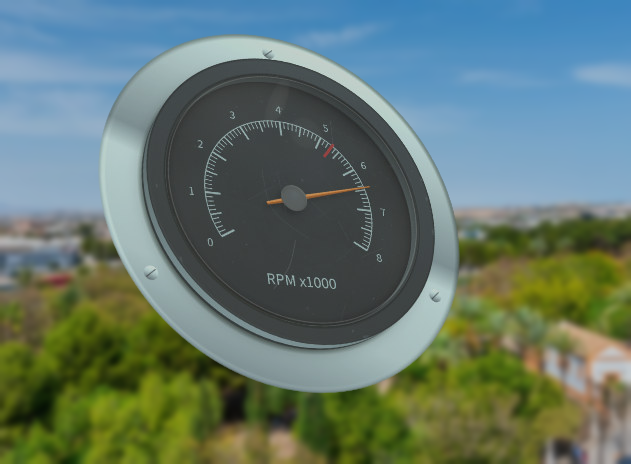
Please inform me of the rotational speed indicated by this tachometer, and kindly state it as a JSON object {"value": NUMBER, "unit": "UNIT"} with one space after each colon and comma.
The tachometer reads {"value": 6500, "unit": "rpm"}
